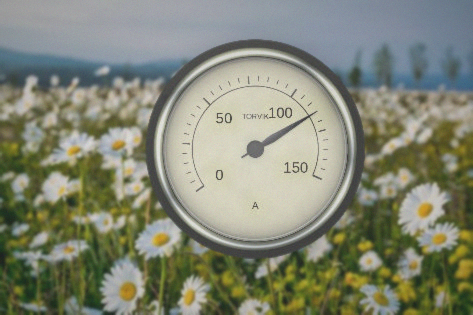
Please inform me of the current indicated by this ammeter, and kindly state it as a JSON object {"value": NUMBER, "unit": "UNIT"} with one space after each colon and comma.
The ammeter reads {"value": 115, "unit": "A"}
